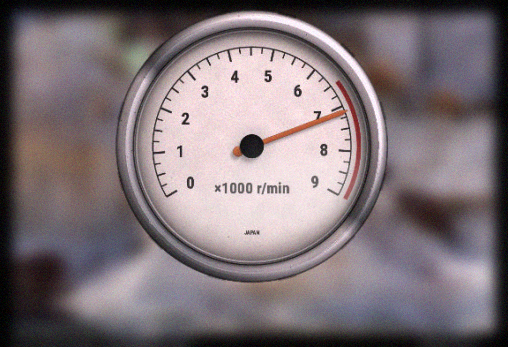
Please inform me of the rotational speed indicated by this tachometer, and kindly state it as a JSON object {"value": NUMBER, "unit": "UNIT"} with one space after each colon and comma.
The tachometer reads {"value": 7125, "unit": "rpm"}
